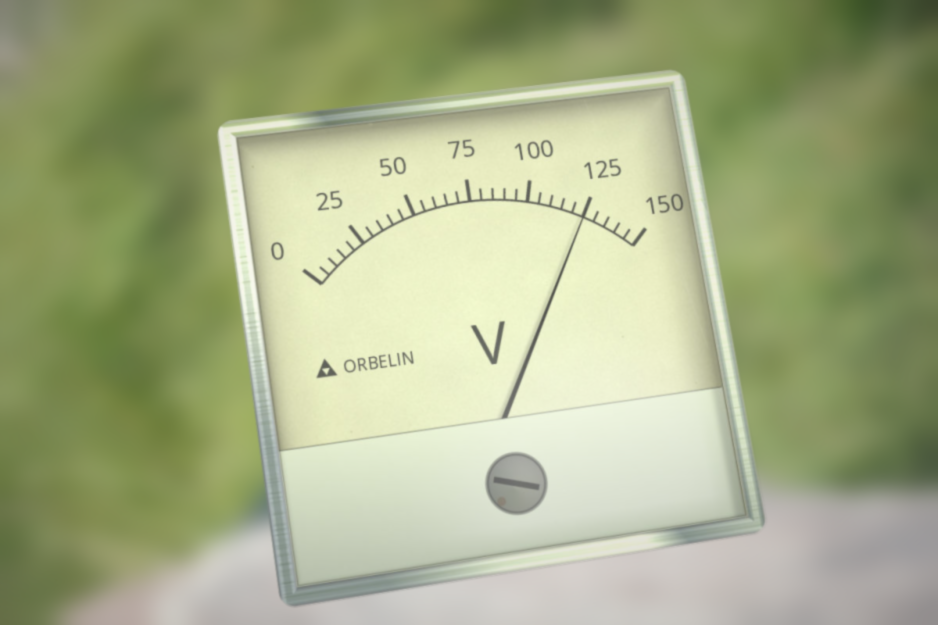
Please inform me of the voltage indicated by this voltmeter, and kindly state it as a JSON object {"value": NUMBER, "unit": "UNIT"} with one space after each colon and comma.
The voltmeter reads {"value": 125, "unit": "V"}
